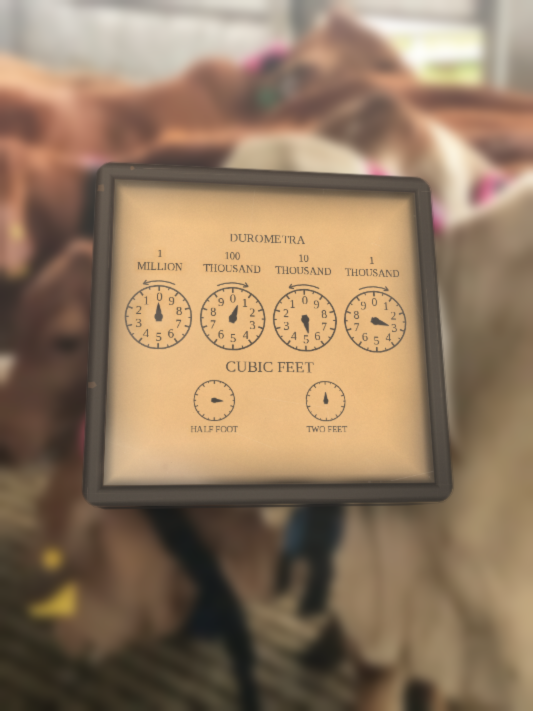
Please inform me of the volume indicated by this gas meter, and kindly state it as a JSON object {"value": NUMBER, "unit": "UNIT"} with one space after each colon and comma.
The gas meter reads {"value": 5300, "unit": "ft³"}
